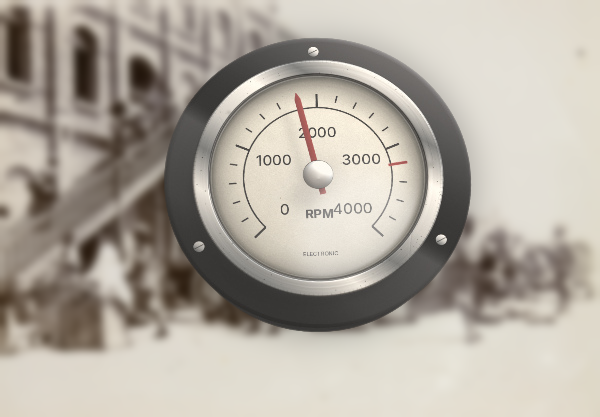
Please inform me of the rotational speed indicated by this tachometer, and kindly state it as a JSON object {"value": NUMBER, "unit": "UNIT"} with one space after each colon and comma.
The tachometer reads {"value": 1800, "unit": "rpm"}
